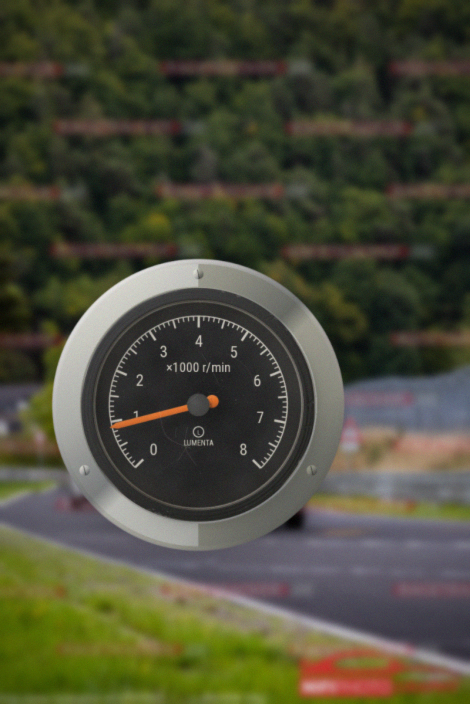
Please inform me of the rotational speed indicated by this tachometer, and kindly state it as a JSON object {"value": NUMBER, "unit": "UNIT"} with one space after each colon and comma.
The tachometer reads {"value": 900, "unit": "rpm"}
